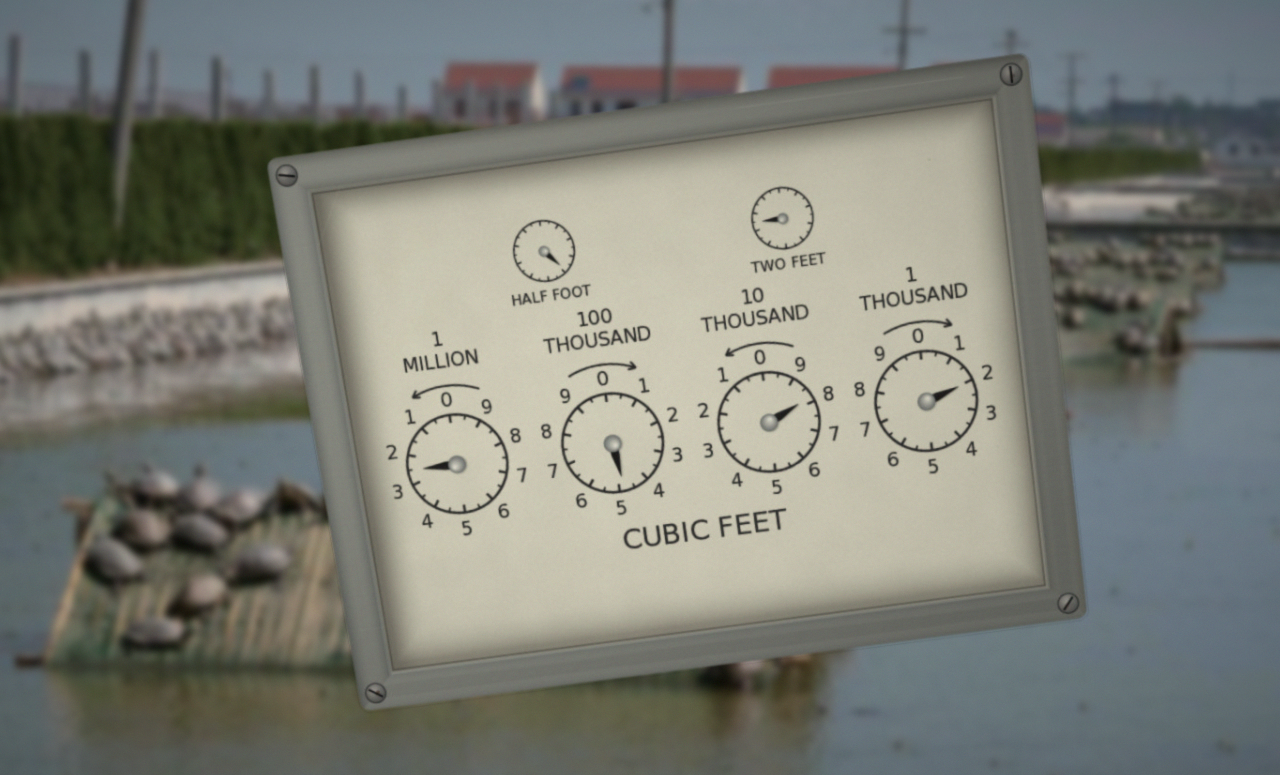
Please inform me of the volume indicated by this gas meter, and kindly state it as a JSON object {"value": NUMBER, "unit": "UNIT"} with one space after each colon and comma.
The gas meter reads {"value": 248200, "unit": "ft³"}
